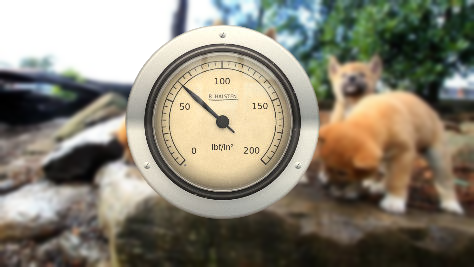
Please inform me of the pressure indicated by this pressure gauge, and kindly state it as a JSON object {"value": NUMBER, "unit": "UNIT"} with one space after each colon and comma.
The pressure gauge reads {"value": 65, "unit": "psi"}
